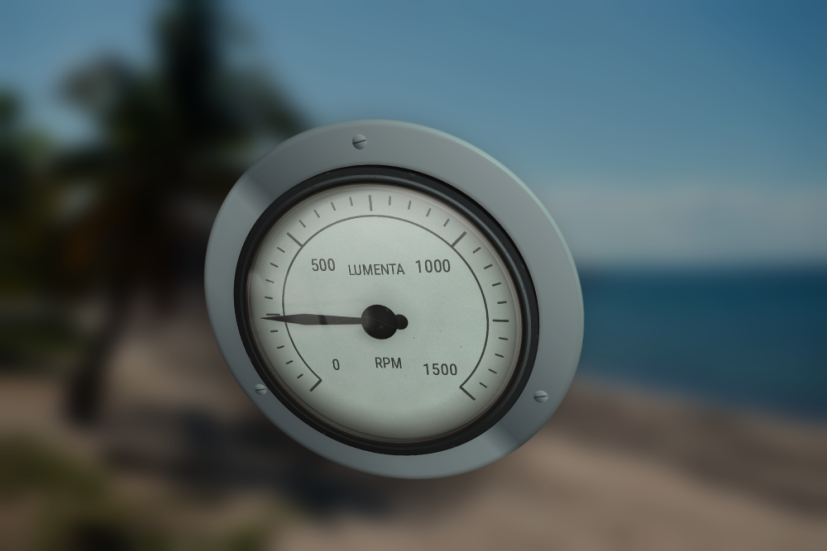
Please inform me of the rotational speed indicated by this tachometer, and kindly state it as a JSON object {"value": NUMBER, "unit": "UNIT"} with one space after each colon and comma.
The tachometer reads {"value": 250, "unit": "rpm"}
